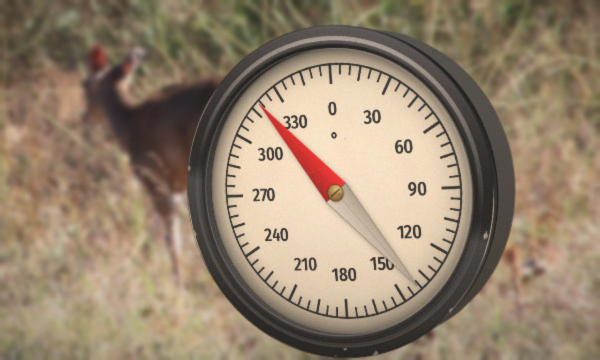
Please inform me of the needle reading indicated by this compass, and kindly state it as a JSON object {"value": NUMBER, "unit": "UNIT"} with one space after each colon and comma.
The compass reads {"value": 320, "unit": "°"}
